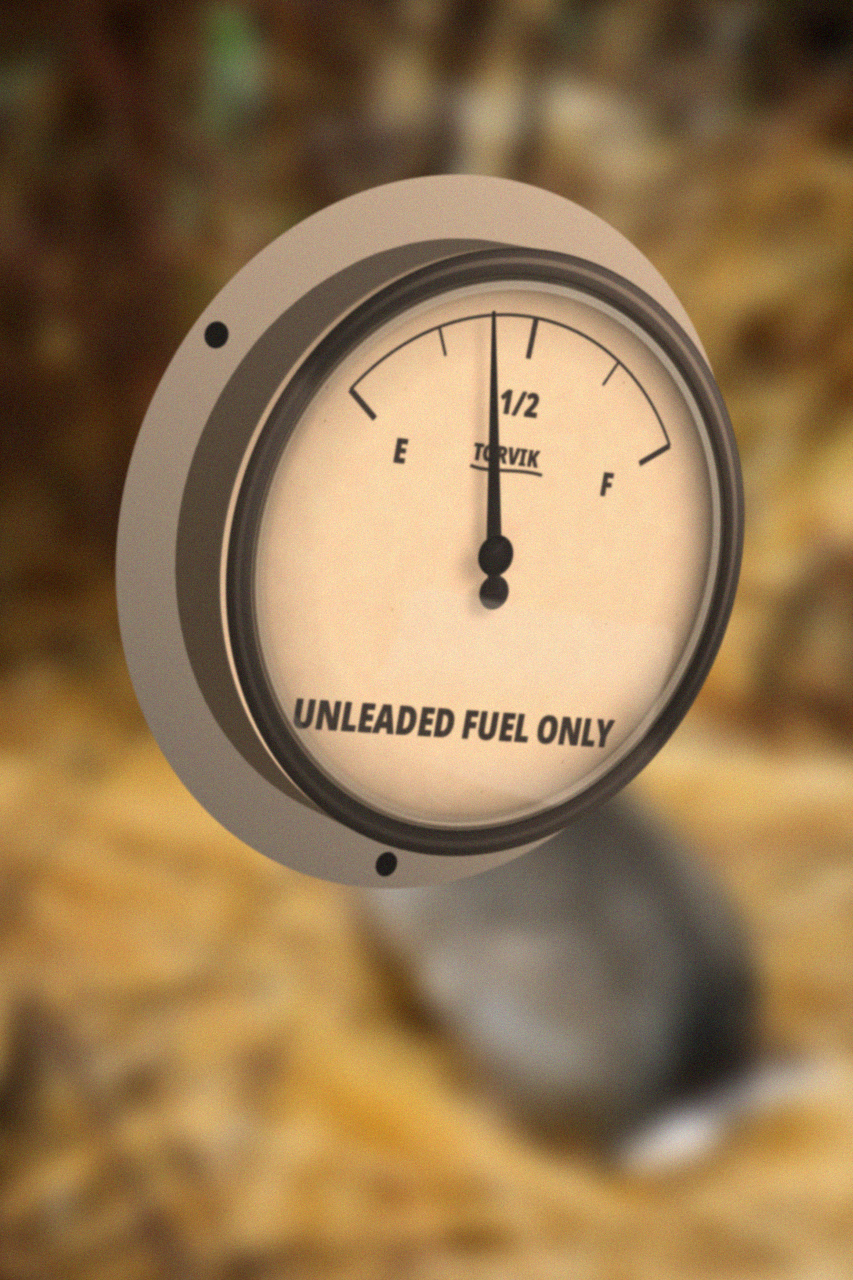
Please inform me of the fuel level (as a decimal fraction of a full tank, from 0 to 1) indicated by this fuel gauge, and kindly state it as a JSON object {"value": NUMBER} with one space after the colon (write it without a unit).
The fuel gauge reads {"value": 0.375}
